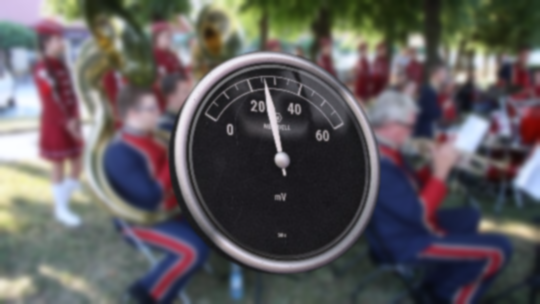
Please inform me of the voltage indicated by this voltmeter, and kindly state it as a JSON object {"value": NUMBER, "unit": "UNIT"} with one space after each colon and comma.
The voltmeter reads {"value": 25, "unit": "mV"}
